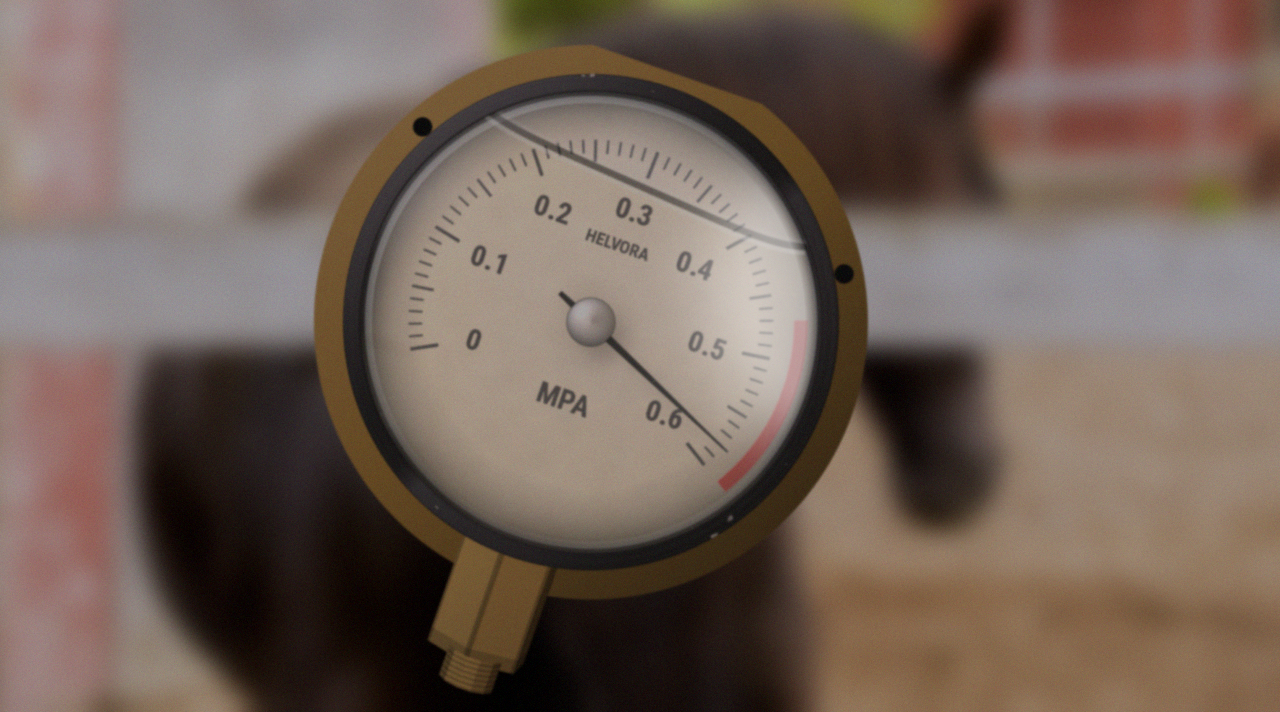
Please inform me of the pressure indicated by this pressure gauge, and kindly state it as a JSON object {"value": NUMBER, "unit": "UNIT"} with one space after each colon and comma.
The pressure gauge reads {"value": 0.58, "unit": "MPa"}
